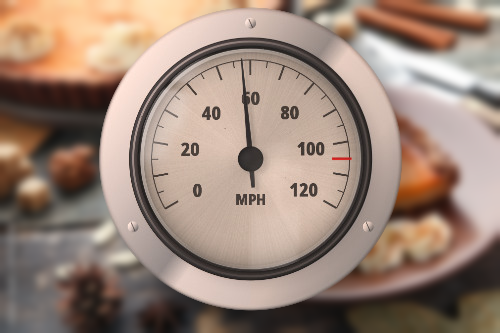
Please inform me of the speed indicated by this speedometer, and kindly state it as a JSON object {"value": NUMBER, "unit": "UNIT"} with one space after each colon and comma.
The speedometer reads {"value": 57.5, "unit": "mph"}
